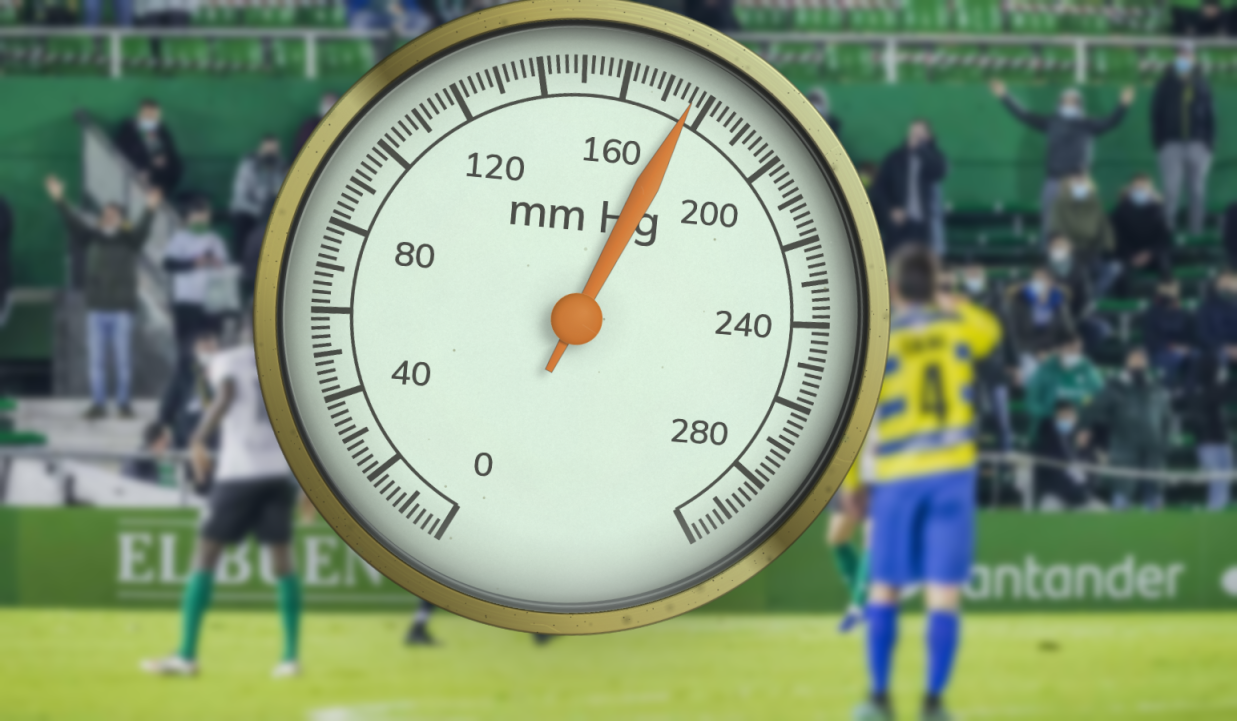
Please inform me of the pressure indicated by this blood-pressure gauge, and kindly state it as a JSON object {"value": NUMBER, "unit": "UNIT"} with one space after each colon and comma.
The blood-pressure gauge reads {"value": 176, "unit": "mmHg"}
